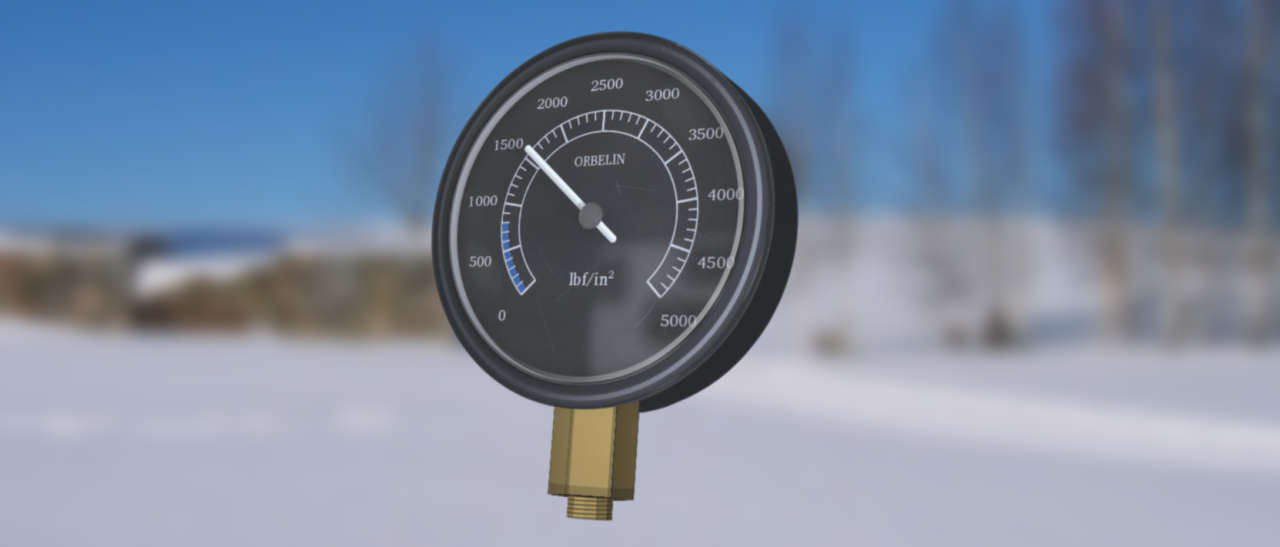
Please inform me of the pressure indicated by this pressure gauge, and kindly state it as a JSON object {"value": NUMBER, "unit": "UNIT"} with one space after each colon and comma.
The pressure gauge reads {"value": 1600, "unit": "psi"}
